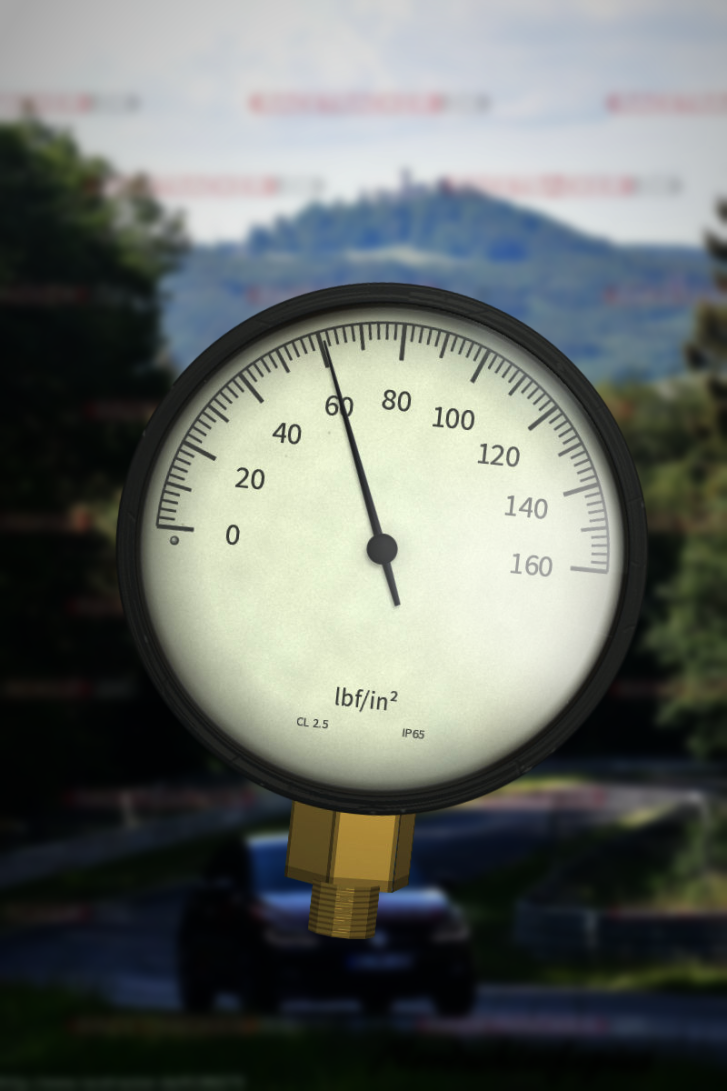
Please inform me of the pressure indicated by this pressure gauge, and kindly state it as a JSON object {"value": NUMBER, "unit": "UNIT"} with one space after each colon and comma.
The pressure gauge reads {"value": 61, "unit": "psi"}
